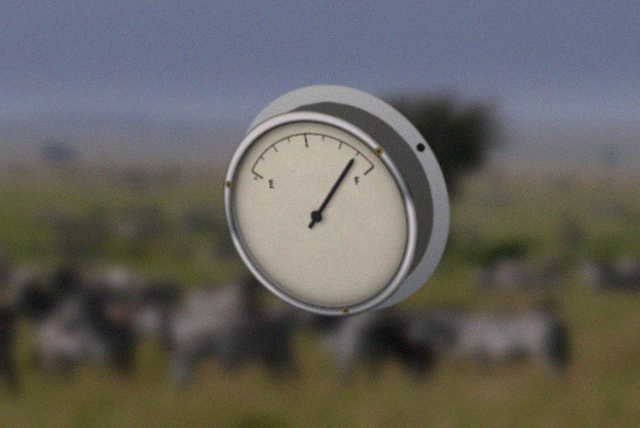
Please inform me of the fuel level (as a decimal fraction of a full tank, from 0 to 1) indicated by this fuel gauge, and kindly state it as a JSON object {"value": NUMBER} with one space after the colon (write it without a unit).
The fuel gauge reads {"value": 0.875}
